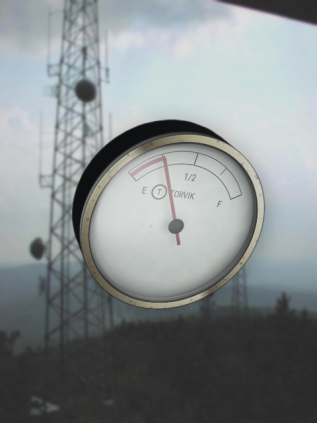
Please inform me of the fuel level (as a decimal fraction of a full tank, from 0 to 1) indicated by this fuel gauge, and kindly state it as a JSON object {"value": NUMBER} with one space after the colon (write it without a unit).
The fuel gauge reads {"value": 0.25}
